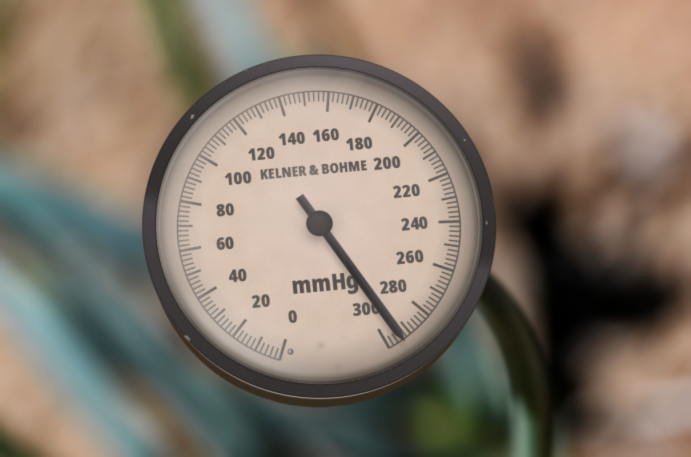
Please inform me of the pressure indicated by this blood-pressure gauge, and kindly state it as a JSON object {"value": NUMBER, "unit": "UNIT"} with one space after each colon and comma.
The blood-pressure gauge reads {"value": 294, "unit": "mmHg"}
